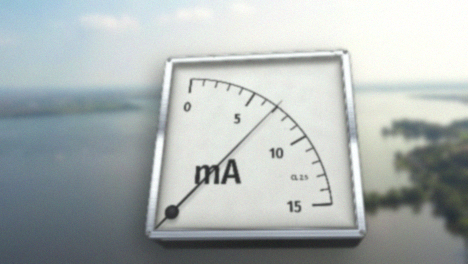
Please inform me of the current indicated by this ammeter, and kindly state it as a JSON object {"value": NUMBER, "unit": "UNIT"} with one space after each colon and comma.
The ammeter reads {"value": 7, "unit": "mA"}
